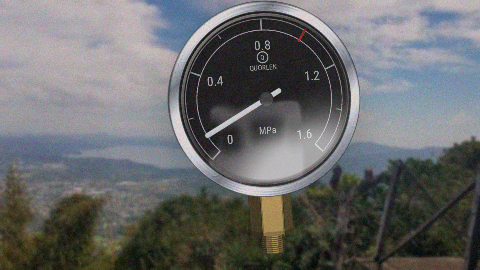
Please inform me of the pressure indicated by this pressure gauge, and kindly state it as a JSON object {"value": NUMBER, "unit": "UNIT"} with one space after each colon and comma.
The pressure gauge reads {"value": 0.1, "unit": "MPa"}
